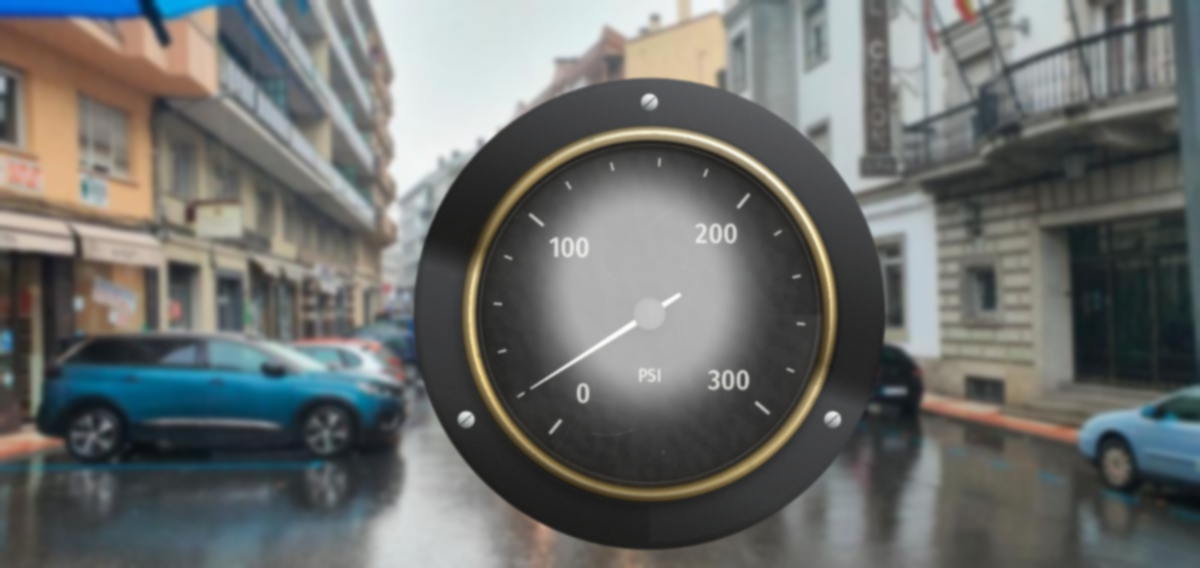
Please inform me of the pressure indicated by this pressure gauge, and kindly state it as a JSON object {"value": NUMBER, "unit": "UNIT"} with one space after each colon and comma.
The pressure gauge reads {"value": 20, "unit": "psi"}
